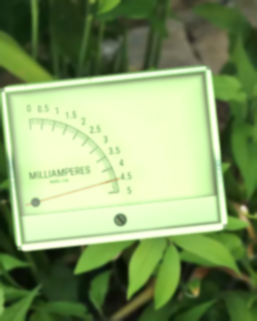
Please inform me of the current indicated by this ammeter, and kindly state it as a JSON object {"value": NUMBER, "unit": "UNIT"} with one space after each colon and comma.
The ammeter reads {"value": 4.5, "unit": "mA"}
